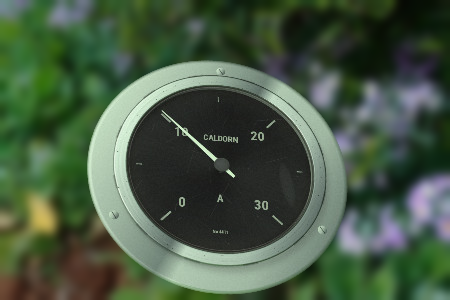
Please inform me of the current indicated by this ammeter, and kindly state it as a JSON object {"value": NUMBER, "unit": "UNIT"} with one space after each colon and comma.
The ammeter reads {"value": 10, "unit": "A"}
